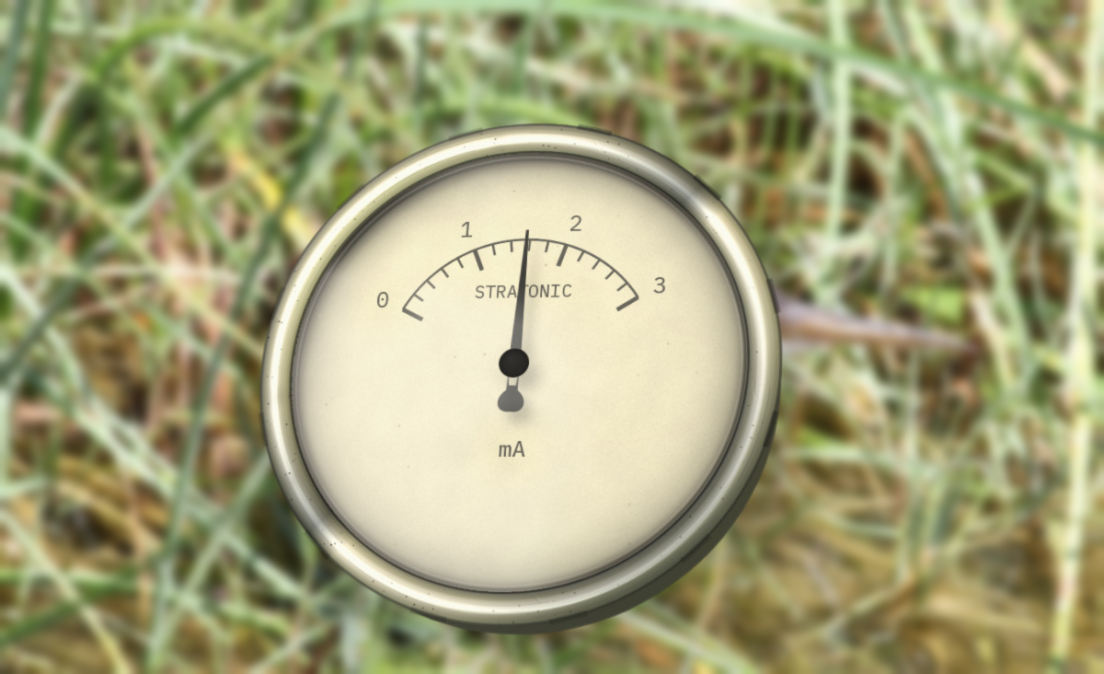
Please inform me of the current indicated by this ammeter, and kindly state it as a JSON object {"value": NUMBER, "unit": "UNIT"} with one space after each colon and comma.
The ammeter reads {"value": 1.6, "unit": "mA"}
